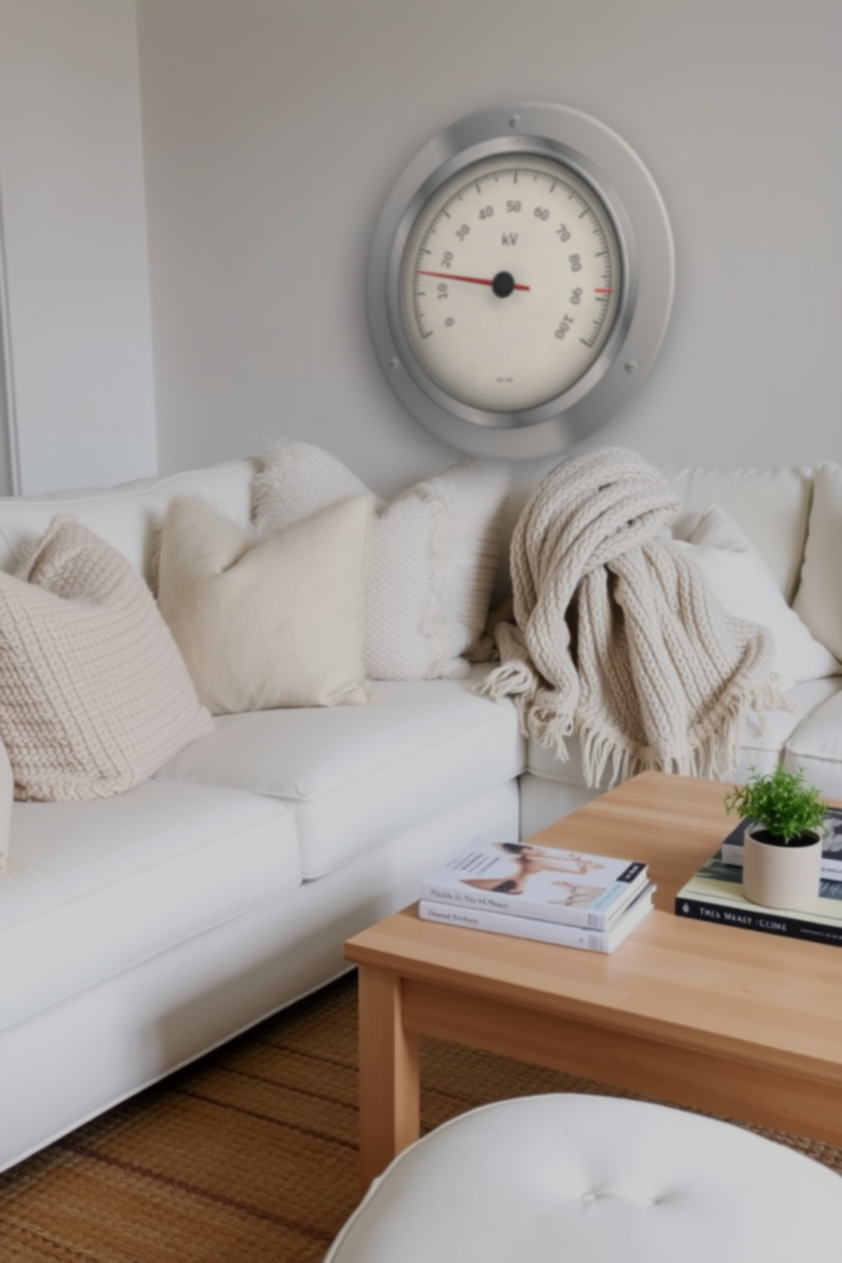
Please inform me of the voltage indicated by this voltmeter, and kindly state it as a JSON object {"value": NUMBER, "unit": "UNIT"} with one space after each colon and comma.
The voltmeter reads {"value": 15, "unit": "kV"}
